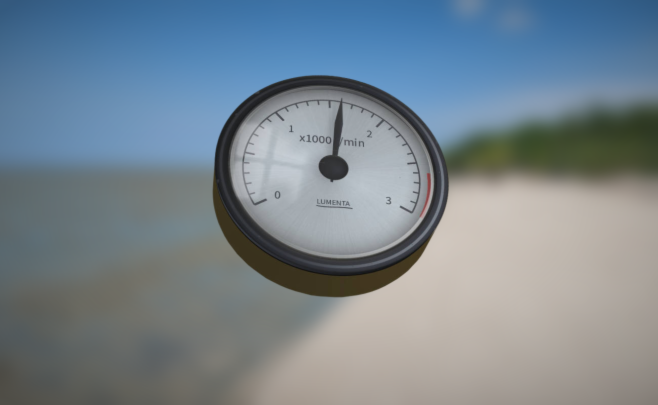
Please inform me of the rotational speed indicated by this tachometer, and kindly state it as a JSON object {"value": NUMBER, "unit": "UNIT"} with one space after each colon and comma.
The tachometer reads {"value": 1600, "unit": "rpm"}
